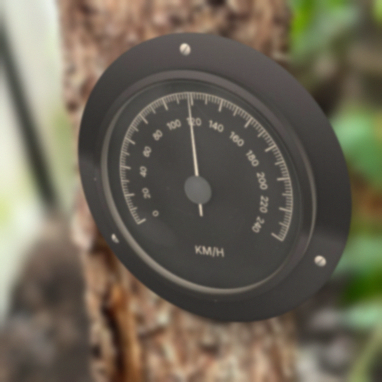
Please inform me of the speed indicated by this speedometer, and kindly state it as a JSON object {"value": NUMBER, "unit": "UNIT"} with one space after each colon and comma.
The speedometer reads {"value": 120, "unit": "km/h"}
